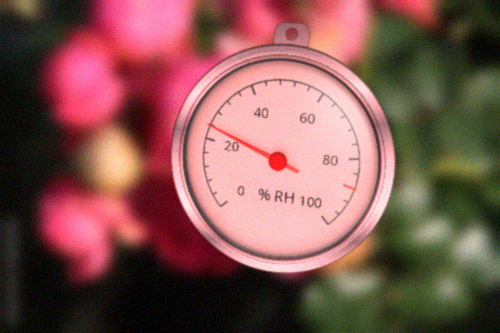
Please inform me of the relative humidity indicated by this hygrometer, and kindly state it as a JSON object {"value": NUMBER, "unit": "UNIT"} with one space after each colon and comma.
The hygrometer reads {"value": 24, "unit": "%"}
